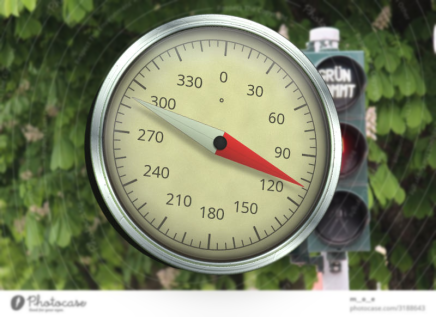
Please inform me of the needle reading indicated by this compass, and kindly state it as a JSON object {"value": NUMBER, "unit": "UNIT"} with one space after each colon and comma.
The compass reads {"value": 110, "unit": "°"}
